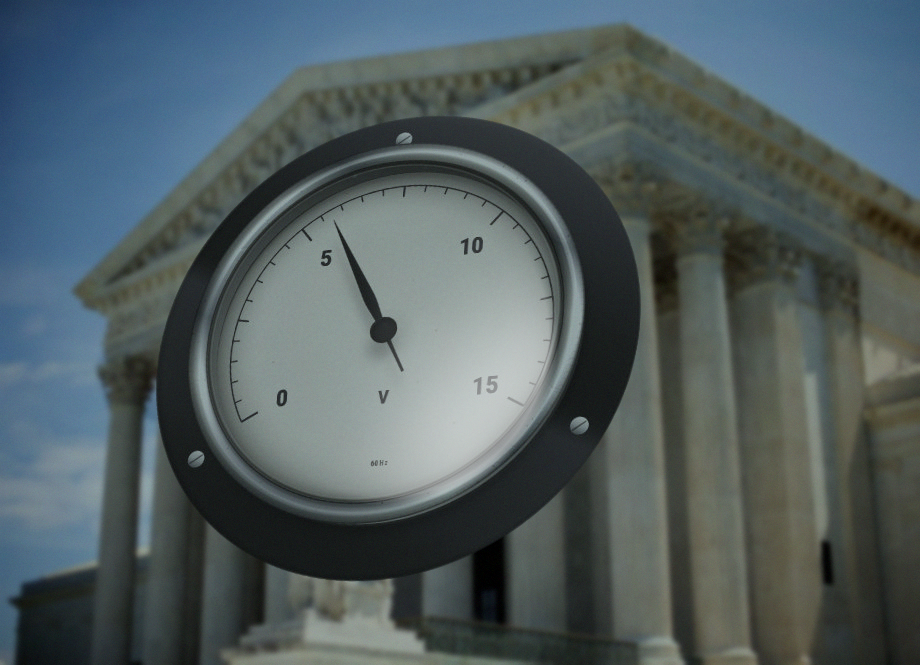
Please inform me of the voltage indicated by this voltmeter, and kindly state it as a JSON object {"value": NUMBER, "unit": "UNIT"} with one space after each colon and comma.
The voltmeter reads {"value": 5.75, "unit": "V"}
